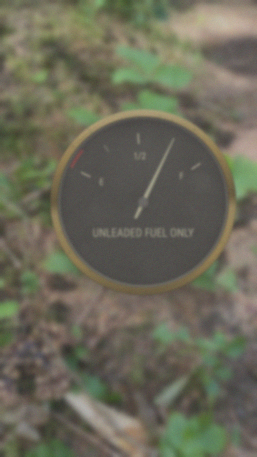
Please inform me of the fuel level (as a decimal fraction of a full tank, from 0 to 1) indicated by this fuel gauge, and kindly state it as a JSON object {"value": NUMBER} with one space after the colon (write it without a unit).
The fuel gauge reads {"value": 0.75}
